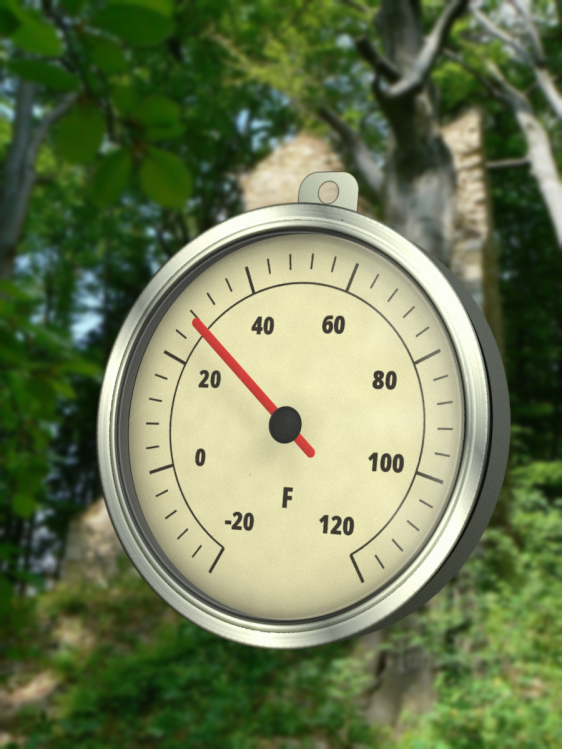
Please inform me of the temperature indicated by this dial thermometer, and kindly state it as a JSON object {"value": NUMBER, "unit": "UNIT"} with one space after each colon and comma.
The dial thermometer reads {"value": 28, "unit": "°F"}
